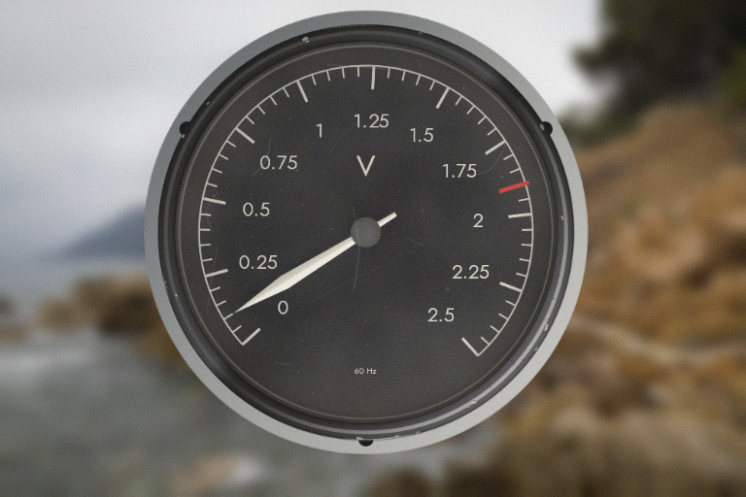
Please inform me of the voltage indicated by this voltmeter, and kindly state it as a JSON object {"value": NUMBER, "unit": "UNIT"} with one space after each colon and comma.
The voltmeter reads {"value": 0.1, "unit": "V"}
